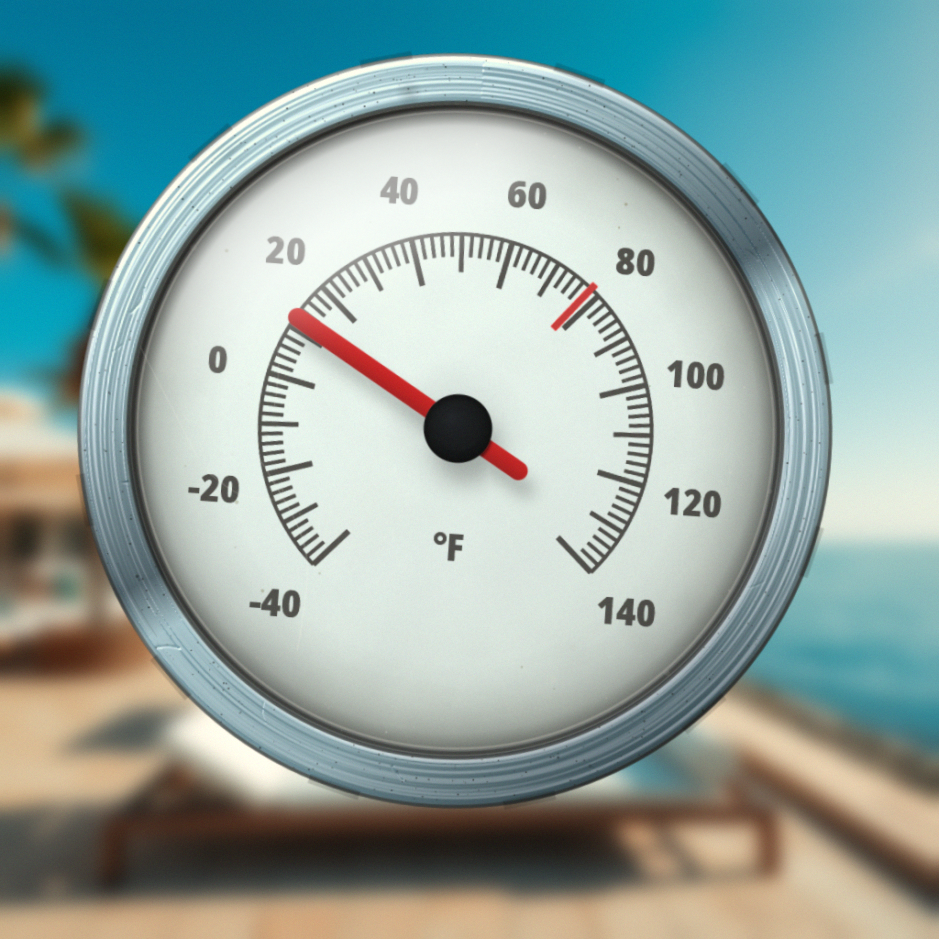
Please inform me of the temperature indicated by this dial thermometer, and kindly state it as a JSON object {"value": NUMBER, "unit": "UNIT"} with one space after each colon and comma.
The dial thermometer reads {"value": 12, "unit": "°F"}
